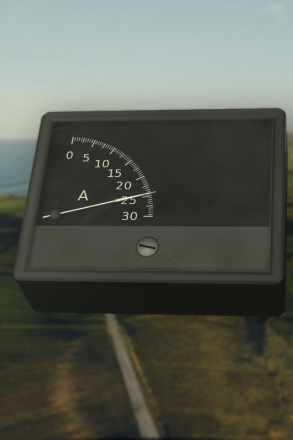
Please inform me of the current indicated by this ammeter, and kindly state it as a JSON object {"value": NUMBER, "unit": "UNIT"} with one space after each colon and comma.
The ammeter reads {"value": 25, "unit": "A"}
